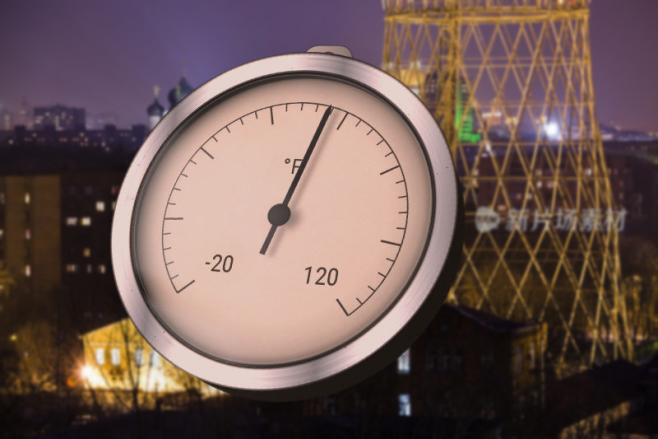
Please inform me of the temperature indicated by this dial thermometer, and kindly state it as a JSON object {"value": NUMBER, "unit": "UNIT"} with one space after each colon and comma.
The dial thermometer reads {"value": 56, "unit": "°F"}
